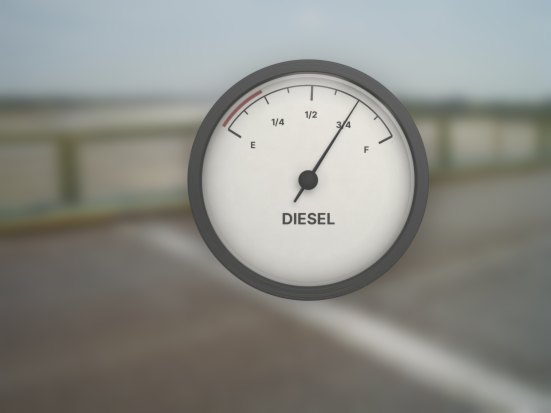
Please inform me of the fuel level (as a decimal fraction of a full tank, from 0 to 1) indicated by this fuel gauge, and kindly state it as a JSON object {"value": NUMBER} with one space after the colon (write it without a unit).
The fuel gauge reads {"value": 0.75}
